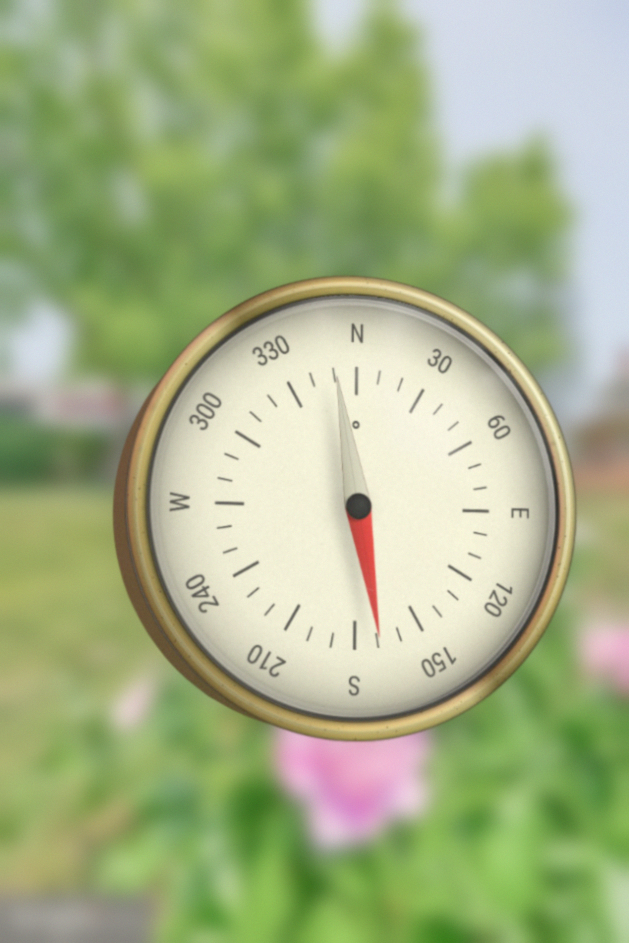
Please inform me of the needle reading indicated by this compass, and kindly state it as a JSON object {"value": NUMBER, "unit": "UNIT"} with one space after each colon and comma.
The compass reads {"value": 170, "unit": "°"}
